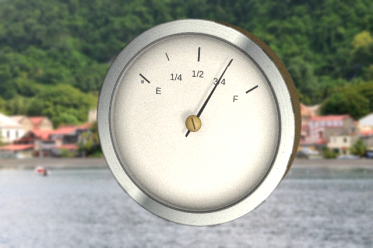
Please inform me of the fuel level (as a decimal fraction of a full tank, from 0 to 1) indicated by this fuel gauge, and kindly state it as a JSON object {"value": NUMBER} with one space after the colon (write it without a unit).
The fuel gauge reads {"value": 0.75}
